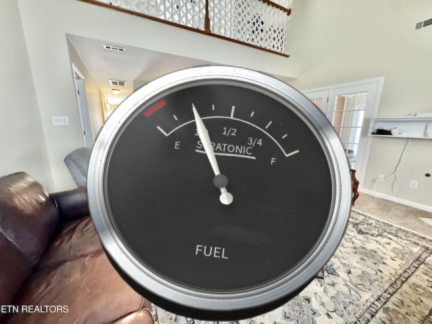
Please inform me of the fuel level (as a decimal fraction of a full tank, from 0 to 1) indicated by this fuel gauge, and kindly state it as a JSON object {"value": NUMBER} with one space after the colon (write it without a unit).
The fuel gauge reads {"value": 0.25}
